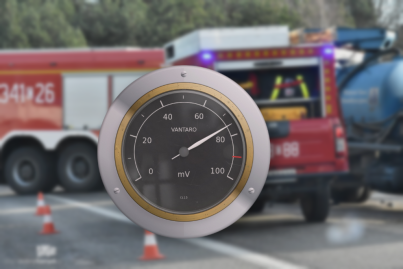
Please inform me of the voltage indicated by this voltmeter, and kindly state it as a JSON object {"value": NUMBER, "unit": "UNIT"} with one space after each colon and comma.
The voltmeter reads {"value": 75, "unit": "mV"}
